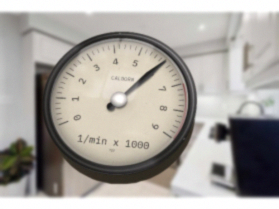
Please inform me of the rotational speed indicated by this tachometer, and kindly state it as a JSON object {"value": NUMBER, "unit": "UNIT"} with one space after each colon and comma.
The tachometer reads {"value": 6000, "unit": "rpm"}
